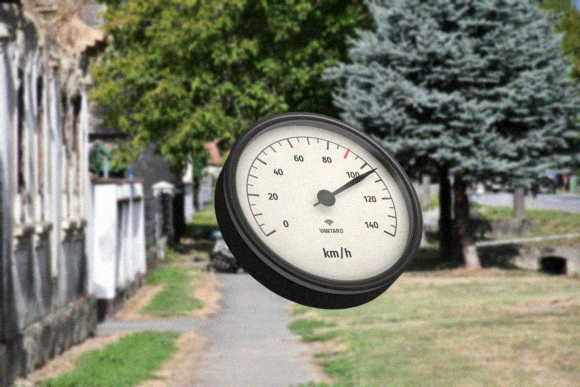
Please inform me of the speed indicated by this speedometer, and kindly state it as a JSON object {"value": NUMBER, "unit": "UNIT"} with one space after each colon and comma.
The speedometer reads {"value": 105, "unit": "km/h"}
